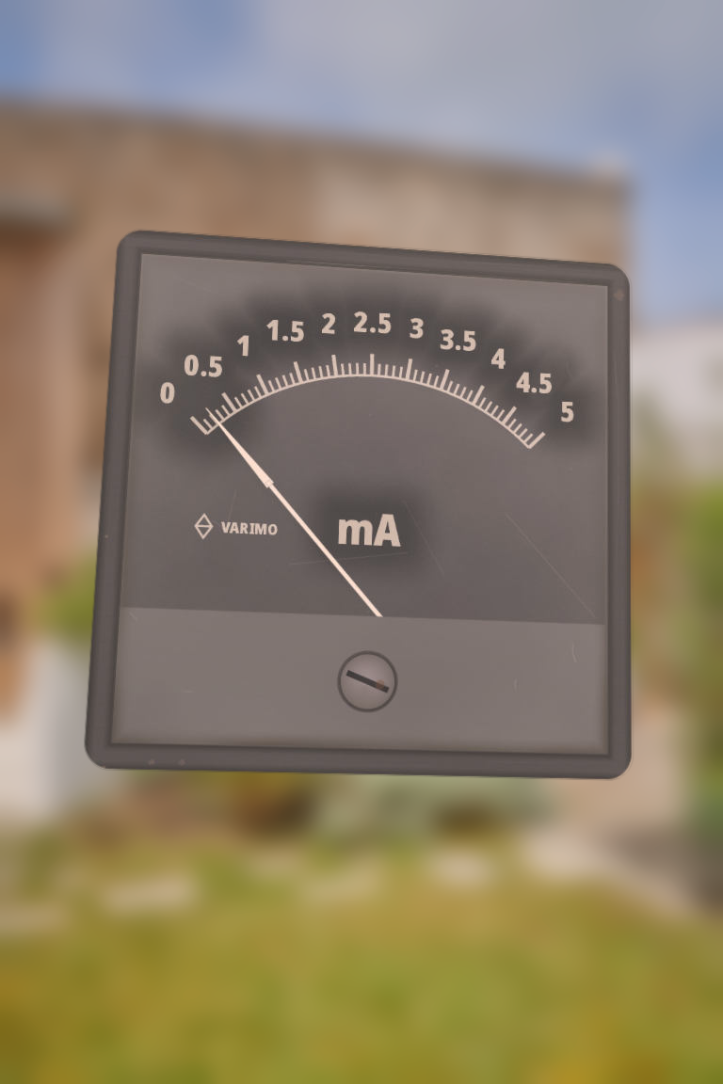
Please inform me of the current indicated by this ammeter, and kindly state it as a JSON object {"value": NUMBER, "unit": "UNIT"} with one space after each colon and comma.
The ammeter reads {"value": 0.2, "unit": "mA"}
